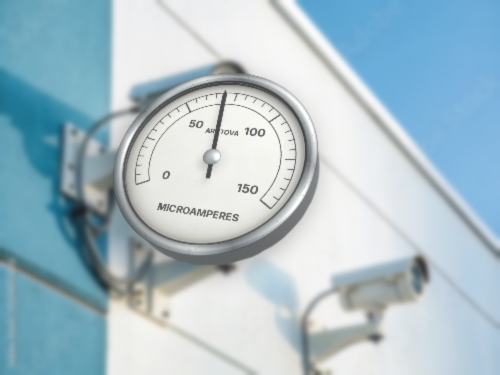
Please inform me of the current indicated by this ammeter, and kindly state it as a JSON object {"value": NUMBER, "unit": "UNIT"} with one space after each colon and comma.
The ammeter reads {"value": 70, "unit": "µA"}
